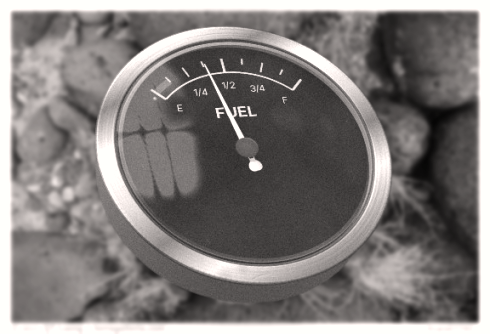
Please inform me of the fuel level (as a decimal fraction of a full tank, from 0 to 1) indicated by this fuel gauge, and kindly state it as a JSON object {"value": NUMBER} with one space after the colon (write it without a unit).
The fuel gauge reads {"value": 0.375}
